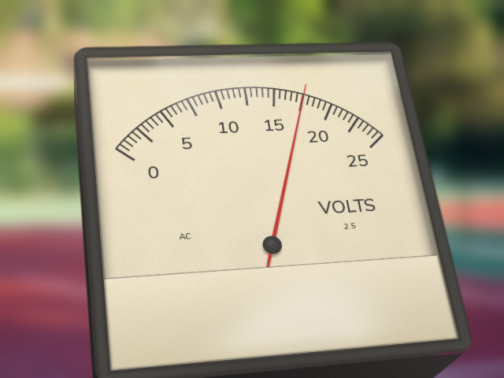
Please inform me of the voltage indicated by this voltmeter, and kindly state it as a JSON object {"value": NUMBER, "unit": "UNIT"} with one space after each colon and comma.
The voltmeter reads {"value": 17.5, "unit": "V"}
